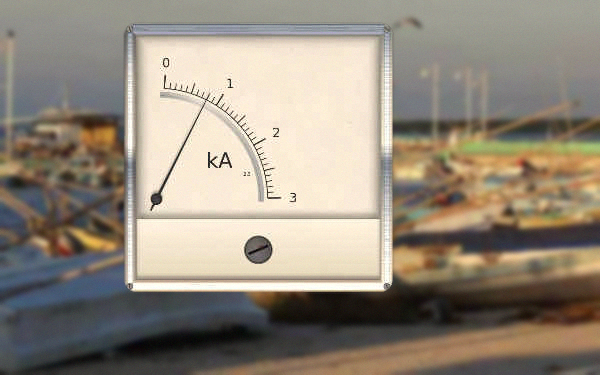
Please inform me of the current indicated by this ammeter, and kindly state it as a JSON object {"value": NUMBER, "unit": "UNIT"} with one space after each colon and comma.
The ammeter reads {"value": 0.8, "unit": "kA"}
